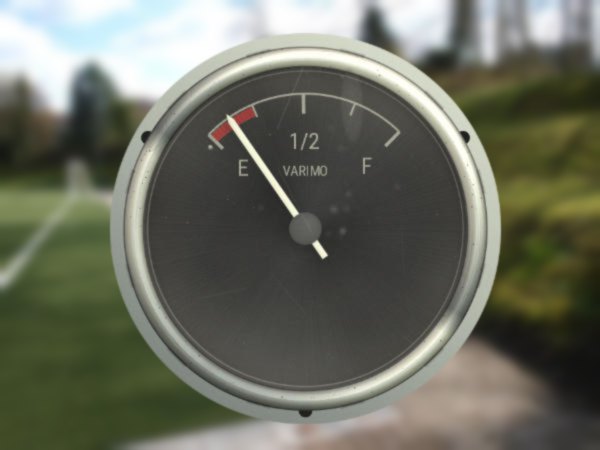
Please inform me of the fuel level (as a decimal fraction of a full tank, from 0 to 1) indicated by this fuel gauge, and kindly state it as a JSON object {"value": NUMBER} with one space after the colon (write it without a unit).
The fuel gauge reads {"value": 0.125}
